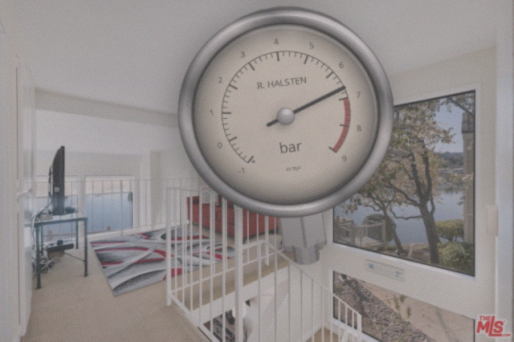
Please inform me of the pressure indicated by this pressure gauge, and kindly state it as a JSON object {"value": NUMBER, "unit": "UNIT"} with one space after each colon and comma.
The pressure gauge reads {"value": 6.6, "unit": "bar"}
